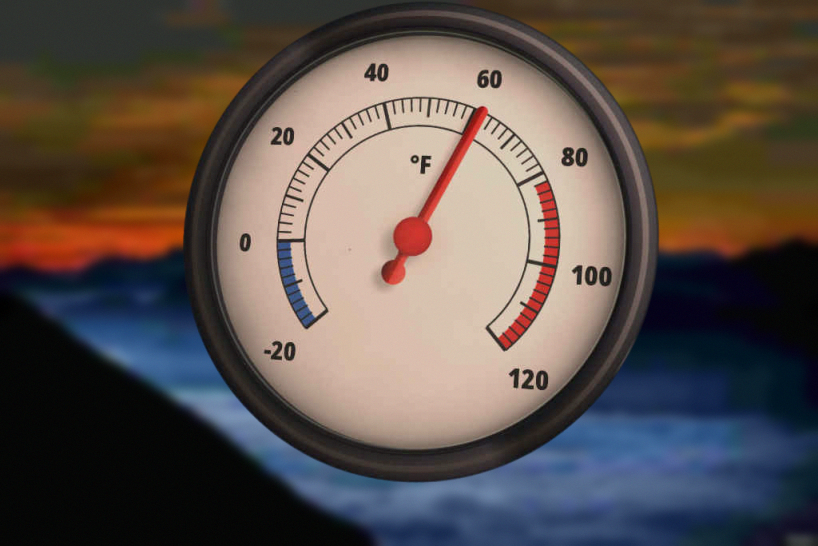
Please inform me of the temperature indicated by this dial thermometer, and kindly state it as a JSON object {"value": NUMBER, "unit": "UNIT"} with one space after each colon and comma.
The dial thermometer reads {"value": 62, "unit": "°F"}
